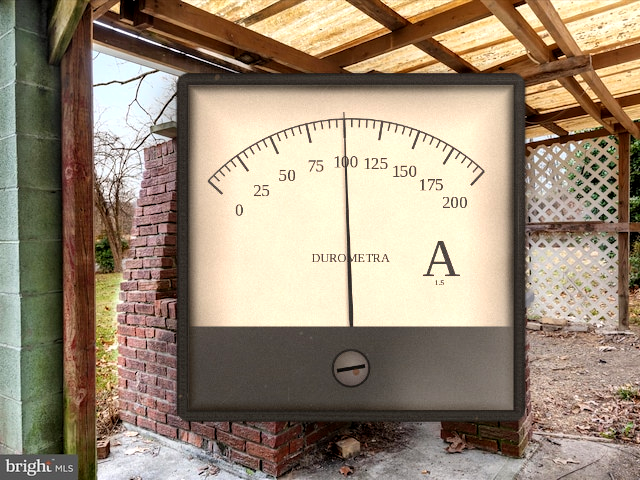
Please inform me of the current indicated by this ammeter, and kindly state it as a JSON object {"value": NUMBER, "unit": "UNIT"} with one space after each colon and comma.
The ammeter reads {"value": 100, "unit": "A"}
